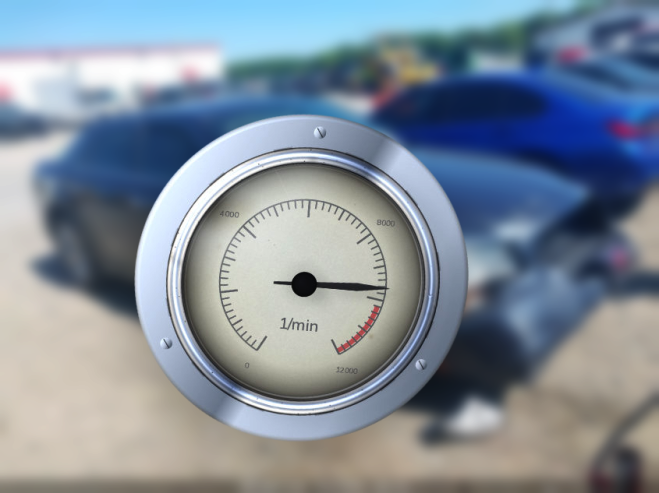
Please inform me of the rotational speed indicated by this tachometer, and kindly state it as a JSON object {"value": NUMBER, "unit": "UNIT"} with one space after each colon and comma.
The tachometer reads {"value": 9600, "unit": "rpm"}
